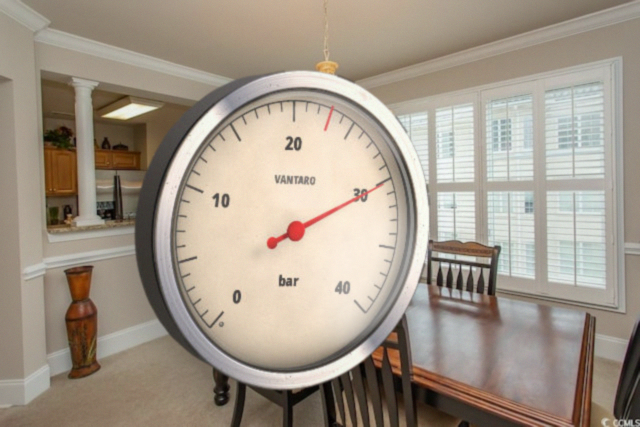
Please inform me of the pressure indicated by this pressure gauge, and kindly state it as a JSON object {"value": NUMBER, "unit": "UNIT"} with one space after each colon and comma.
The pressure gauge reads {"value": 30, "unit": "bar"}
